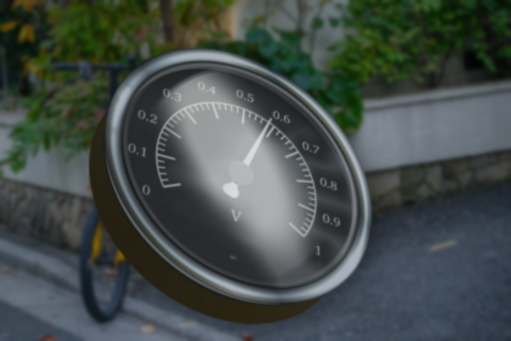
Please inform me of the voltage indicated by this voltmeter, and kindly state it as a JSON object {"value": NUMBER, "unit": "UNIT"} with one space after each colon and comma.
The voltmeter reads {"value": 0.58, "unit": "V"}
